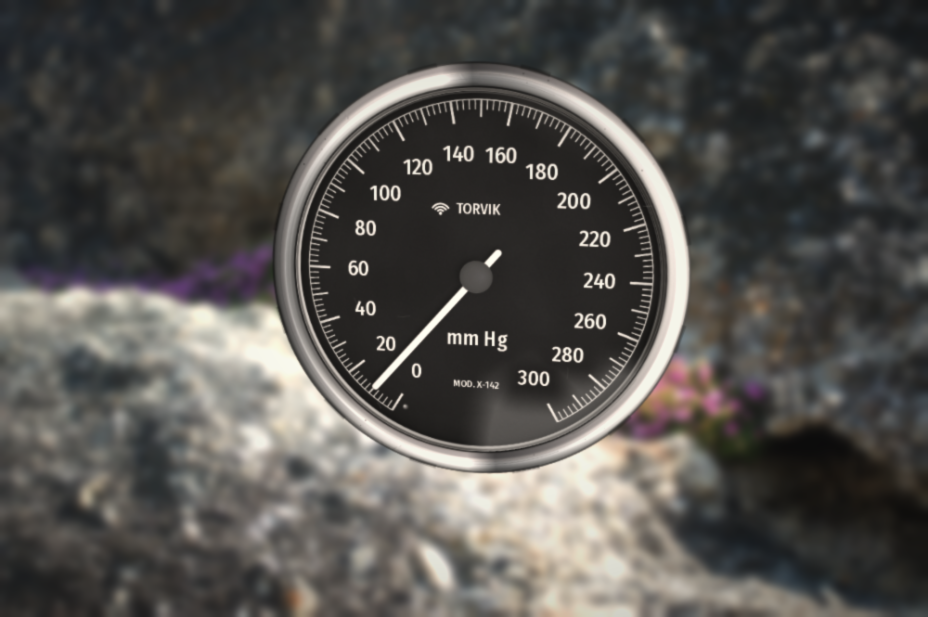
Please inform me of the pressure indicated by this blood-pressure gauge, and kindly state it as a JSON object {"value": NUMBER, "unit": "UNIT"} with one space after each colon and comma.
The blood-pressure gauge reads {"value": 10, "unit": "mmHg"}
